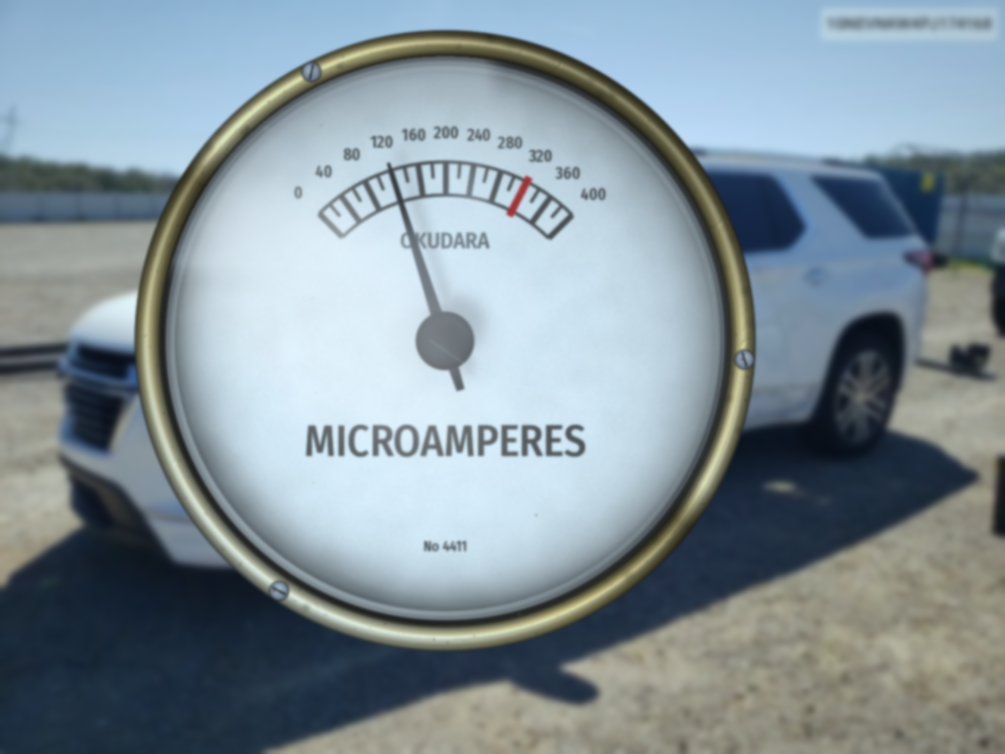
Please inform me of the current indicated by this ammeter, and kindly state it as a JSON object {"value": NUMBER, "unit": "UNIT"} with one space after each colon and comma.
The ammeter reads {"value": 120, "unit": "µA"}
